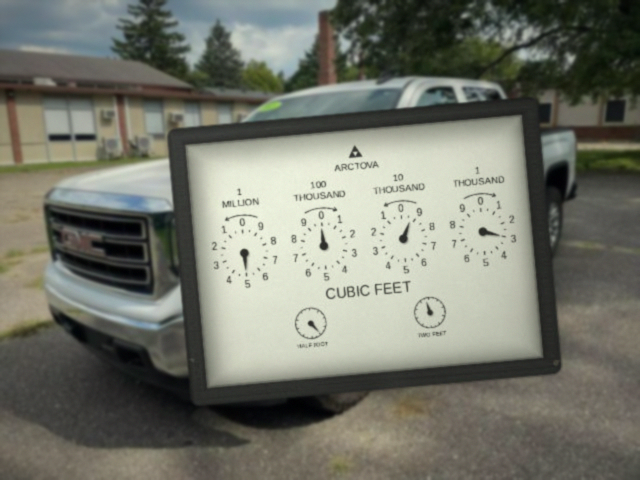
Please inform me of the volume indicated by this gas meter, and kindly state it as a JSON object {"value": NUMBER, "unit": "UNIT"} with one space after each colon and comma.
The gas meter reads {"value": 499300, "unit": "ft³"}
